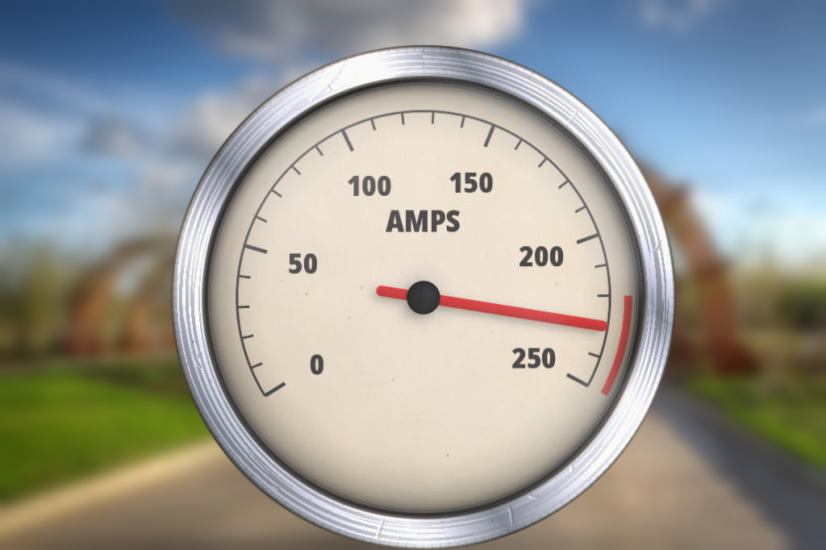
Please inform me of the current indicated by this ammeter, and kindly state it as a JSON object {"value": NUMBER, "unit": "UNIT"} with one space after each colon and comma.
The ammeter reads {"value": 230, "unit": "A"}
